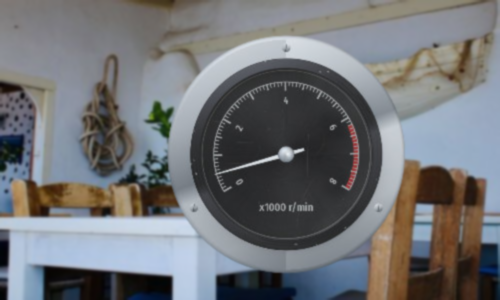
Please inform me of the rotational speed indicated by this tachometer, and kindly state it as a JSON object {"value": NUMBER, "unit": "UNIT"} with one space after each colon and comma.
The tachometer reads {"value": 500, "unit": "rpm"}
